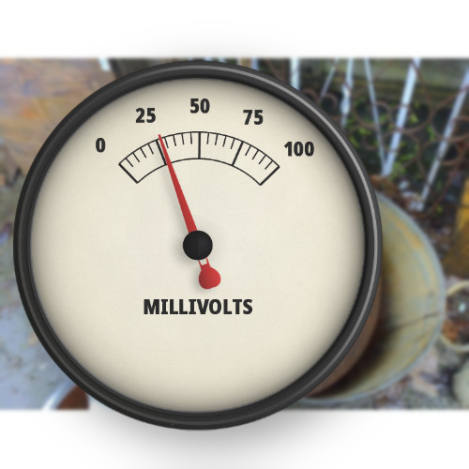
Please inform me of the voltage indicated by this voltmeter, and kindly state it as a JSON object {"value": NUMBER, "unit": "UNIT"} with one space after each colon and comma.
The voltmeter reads {"value": 27.5, "unit": "mV"}
